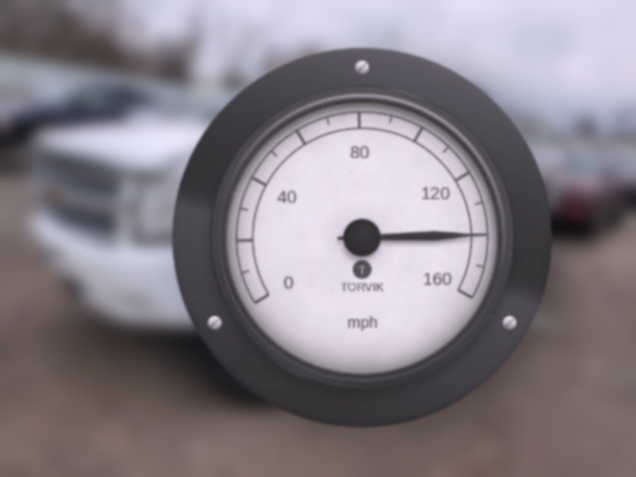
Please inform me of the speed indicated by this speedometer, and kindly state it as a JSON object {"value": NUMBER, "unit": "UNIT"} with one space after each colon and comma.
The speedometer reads {"value": 140, "unit": "mph"}
